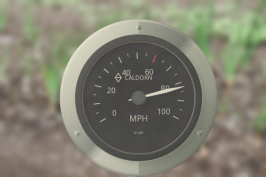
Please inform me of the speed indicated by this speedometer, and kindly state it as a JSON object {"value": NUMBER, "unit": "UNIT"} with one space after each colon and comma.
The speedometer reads {"value": 82.5, "unit": "mph"}
